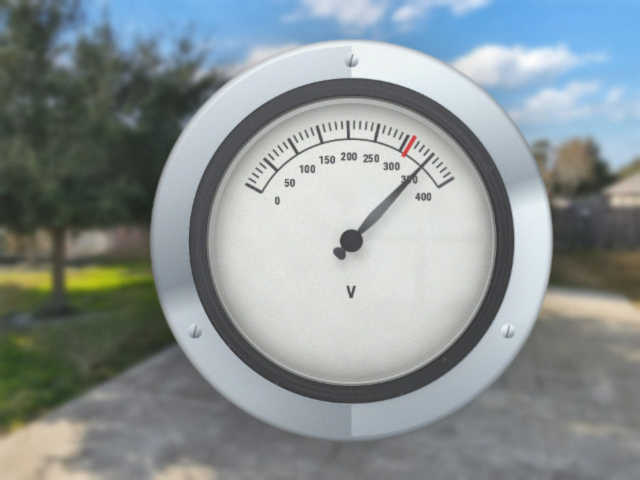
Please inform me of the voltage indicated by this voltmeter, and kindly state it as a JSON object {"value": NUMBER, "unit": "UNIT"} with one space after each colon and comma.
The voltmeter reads {"value": 350, "unit": "V"}
